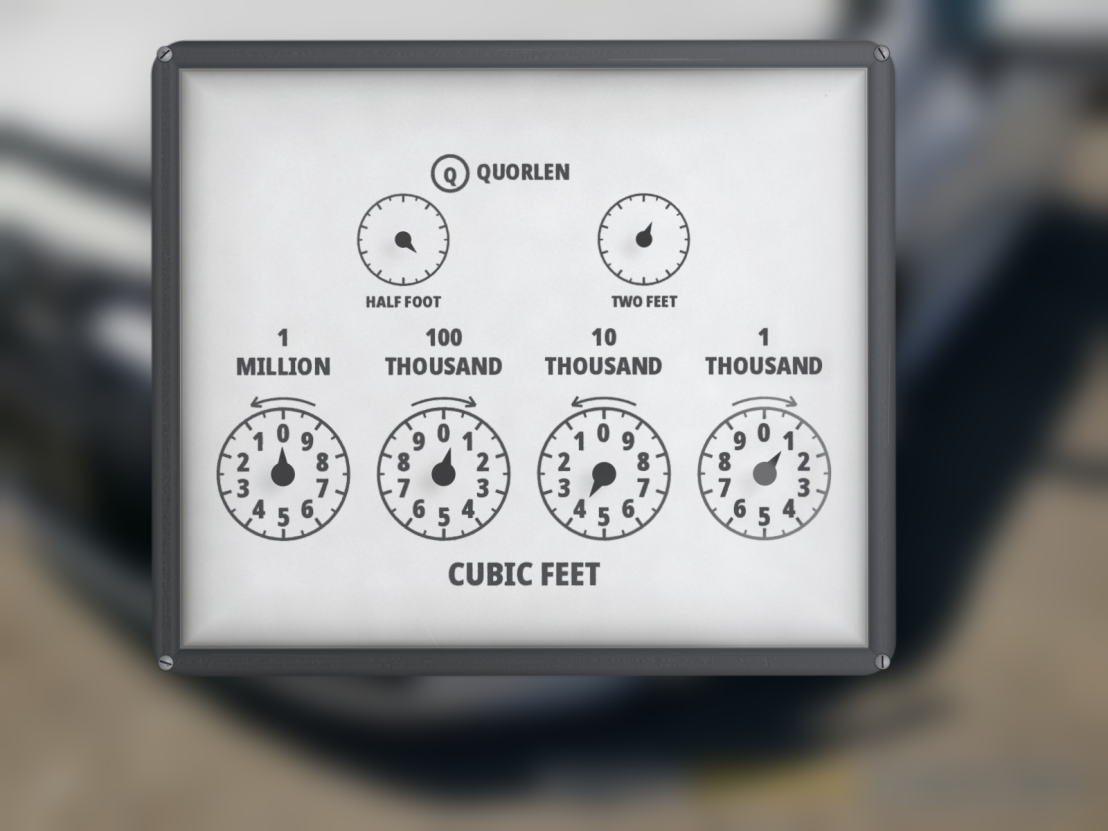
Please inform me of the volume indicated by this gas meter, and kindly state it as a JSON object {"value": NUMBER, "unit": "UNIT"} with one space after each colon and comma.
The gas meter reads {"value": 4100, "unit": "ft³"}
